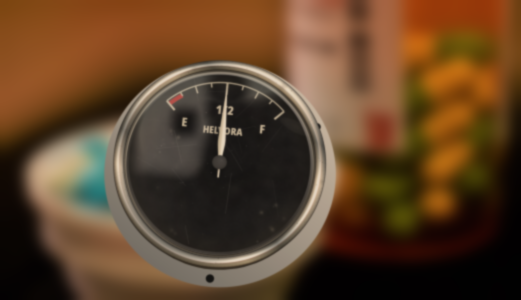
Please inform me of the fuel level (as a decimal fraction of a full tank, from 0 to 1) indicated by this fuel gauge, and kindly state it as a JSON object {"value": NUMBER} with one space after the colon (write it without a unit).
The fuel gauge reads {"value": 0.5}
